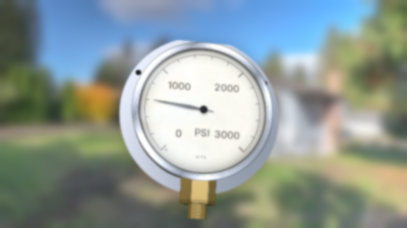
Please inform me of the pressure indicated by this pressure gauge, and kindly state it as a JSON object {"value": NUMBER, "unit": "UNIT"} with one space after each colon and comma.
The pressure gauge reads {"value": 600, "unit": "psi"}
